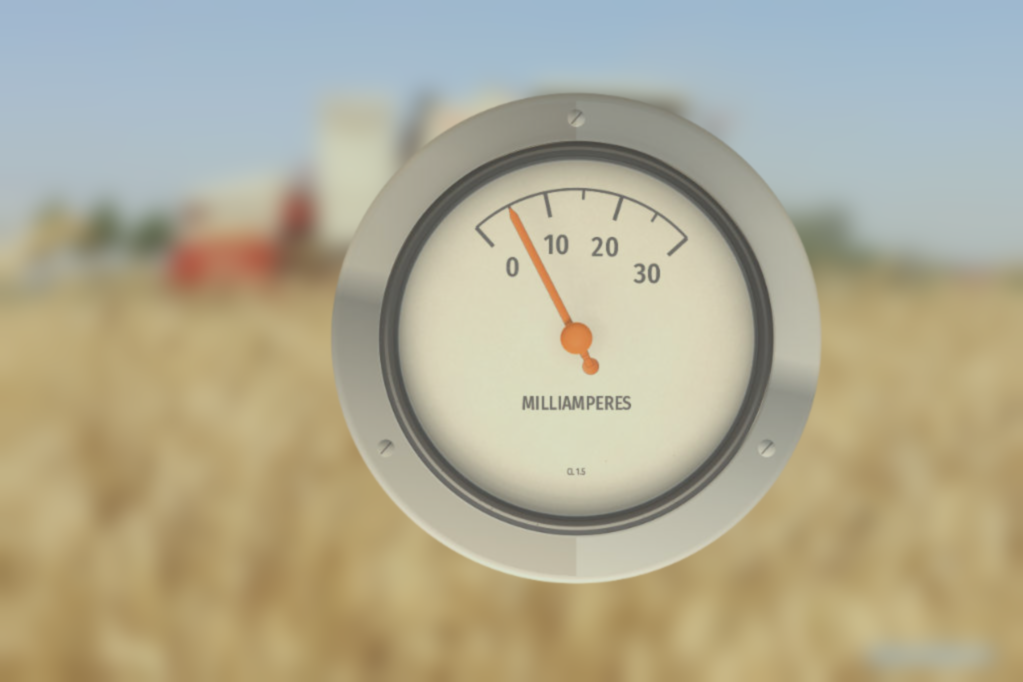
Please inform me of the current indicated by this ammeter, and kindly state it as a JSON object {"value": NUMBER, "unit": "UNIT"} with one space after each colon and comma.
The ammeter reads {"value": 5, "unit": "mA"}
